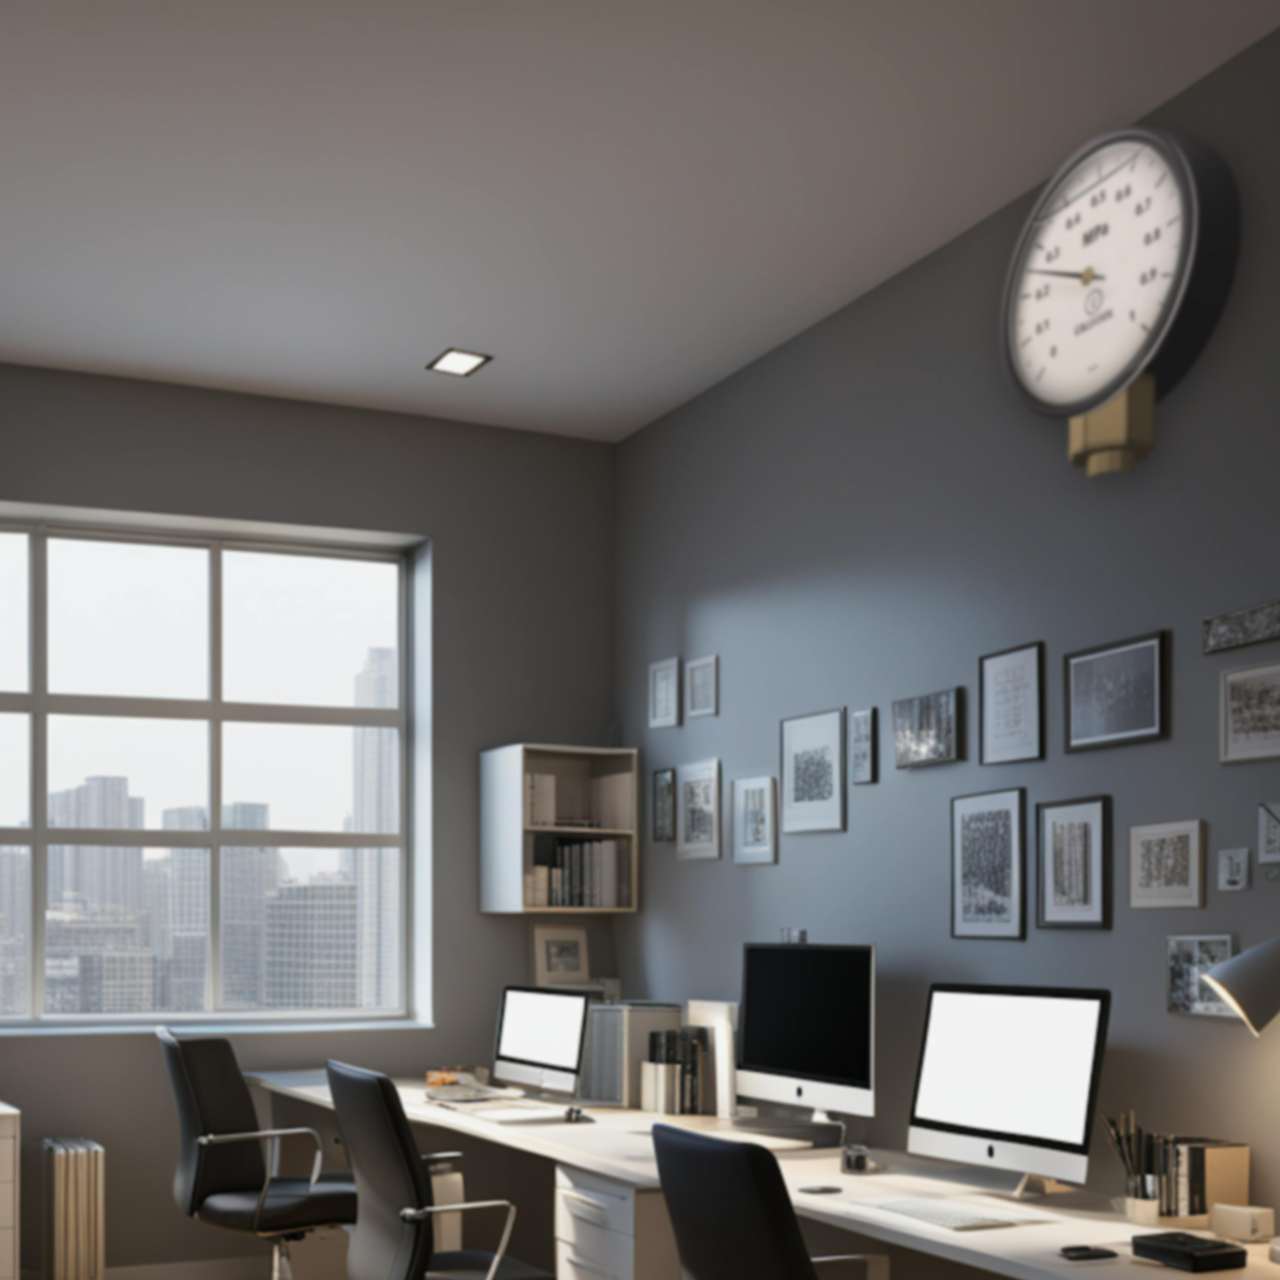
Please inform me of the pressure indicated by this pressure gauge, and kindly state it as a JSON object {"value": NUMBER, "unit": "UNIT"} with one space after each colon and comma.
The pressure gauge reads {"value": 0.25, "unit": "MPa"}
